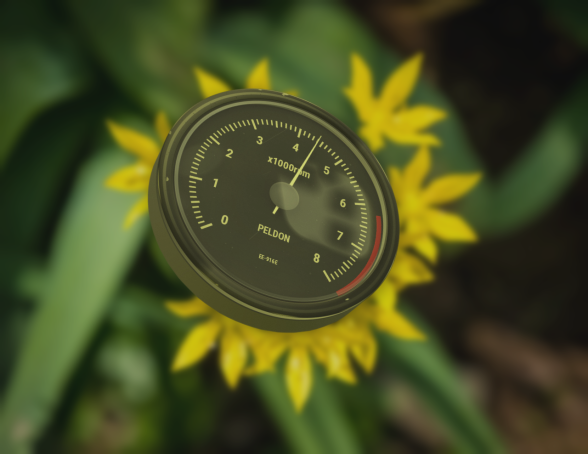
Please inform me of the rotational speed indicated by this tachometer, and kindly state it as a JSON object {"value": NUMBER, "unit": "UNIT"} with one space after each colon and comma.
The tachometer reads {"value": 4400, "unit": "rpm"}
